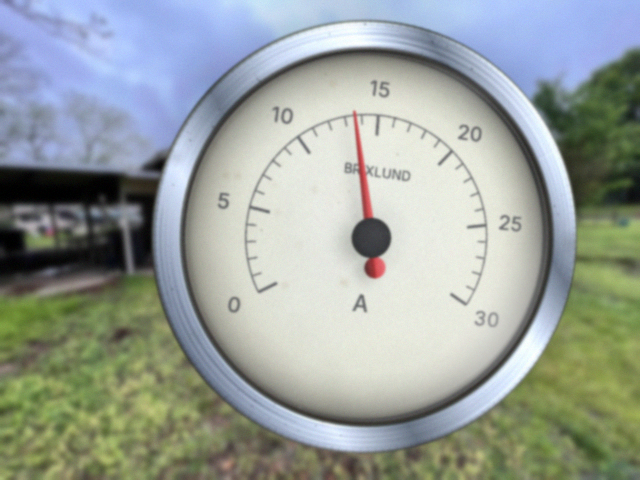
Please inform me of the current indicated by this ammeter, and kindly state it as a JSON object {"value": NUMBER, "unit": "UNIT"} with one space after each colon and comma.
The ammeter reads {"value": 13.5, "unit": "A"}
